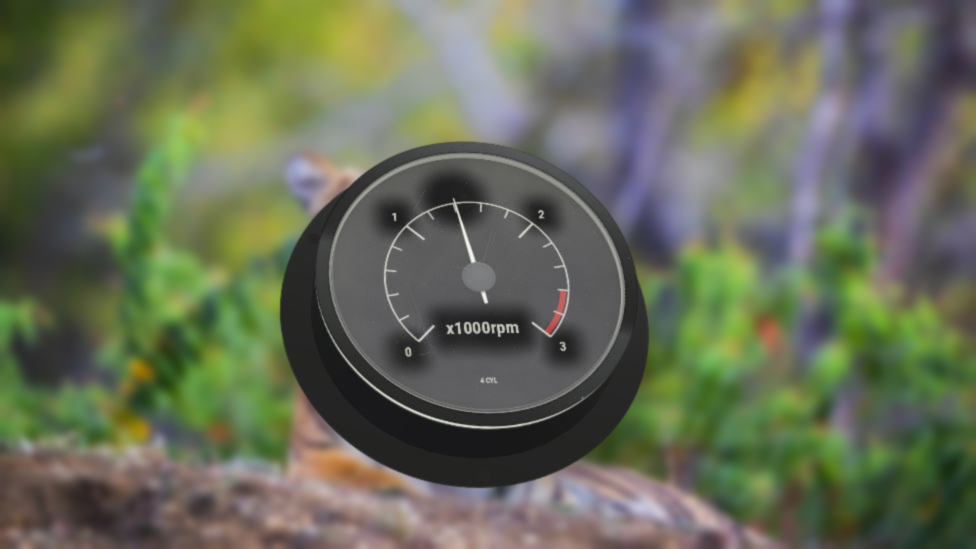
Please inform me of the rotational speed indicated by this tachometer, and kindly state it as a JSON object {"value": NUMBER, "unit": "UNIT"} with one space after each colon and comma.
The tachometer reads {"value": 1400, "unit": "rpm"}
